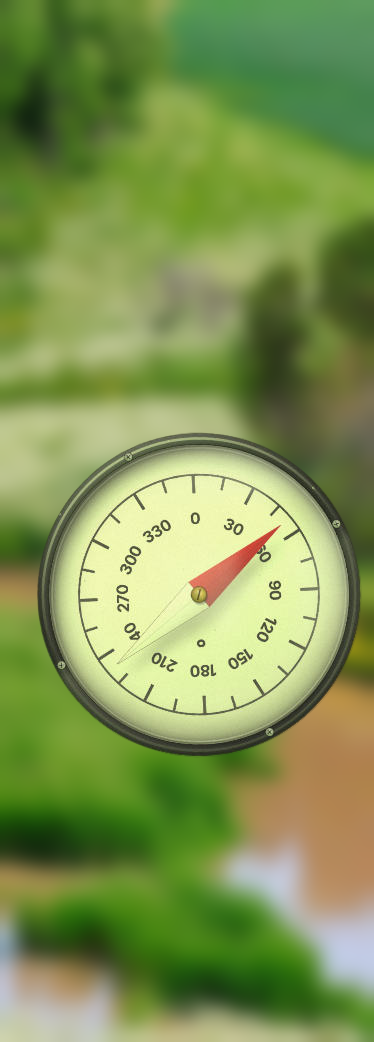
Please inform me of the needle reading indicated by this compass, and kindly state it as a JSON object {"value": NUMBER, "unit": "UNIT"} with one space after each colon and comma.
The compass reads {"value": 52.5, "unit": "°"}
